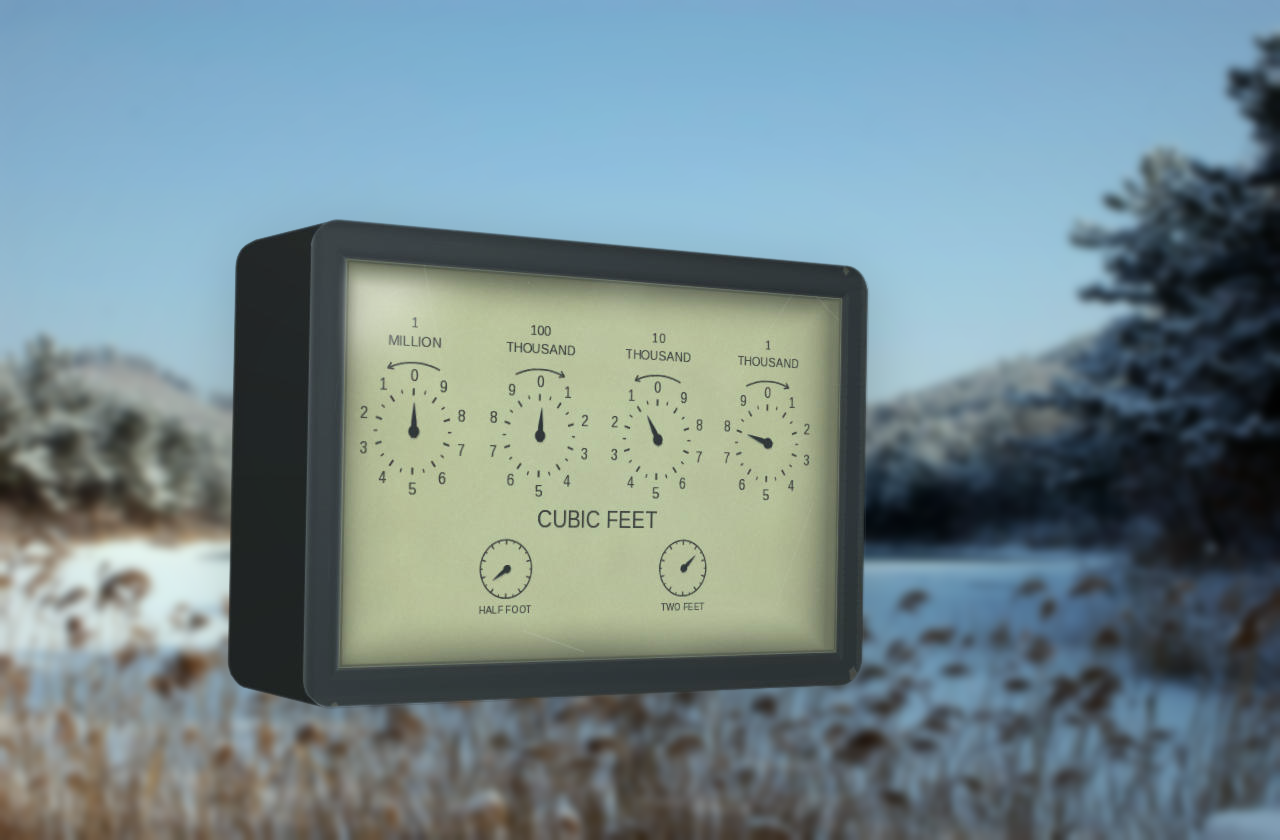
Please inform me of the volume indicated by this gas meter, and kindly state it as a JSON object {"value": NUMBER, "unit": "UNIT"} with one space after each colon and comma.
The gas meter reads {"value": 800, "unit": "ft³"}
